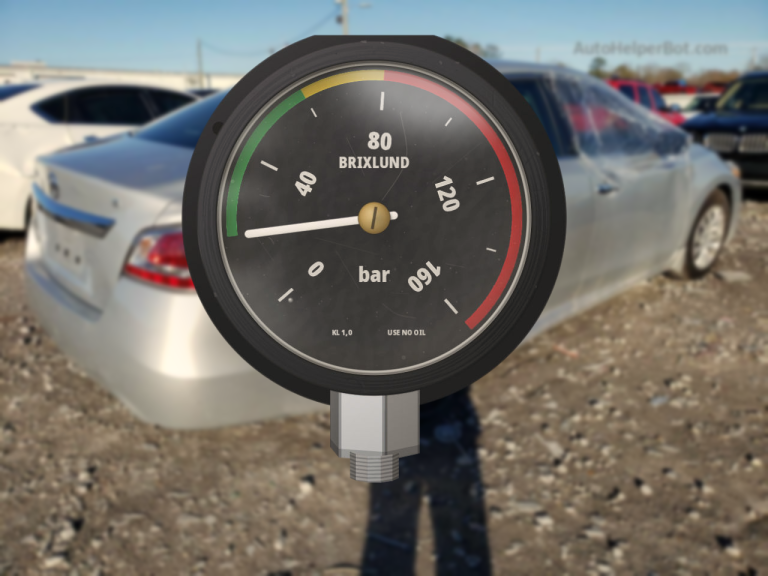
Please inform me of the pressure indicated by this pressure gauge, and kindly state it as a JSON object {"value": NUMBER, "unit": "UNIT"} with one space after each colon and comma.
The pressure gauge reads {"value": 20, "unit": "bar"}
